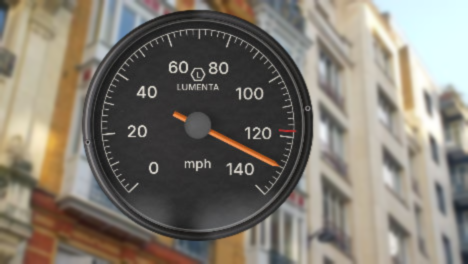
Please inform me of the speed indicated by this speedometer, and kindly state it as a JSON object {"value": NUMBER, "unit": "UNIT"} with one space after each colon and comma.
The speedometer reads {"value": 130, "unit": "mph"}
